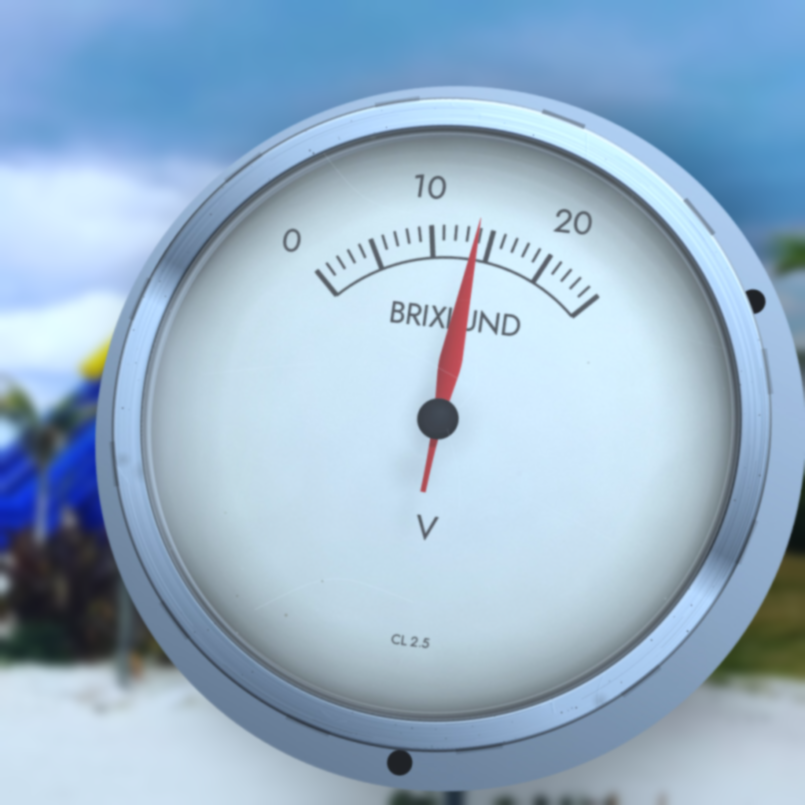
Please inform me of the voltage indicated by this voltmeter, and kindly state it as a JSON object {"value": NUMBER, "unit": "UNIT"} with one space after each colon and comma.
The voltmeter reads {"value": 14, "unit": "V"}
